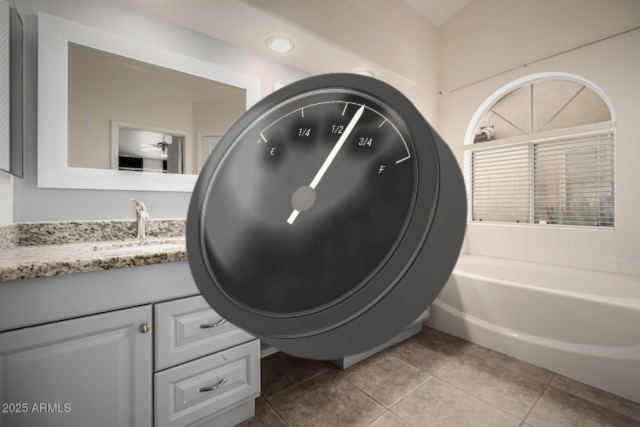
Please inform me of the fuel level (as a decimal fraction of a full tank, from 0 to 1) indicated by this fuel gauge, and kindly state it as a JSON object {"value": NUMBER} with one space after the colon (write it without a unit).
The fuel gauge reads {"value": 0.625}
